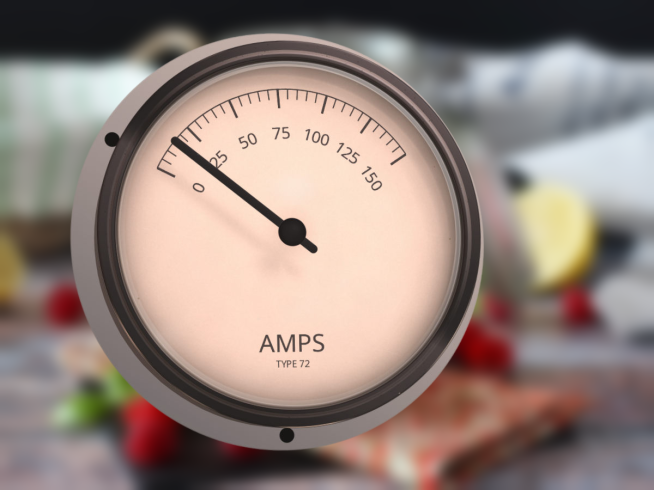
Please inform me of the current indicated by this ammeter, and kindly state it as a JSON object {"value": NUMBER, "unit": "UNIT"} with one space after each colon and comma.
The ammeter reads {"value": 15, "unit": "A"}
